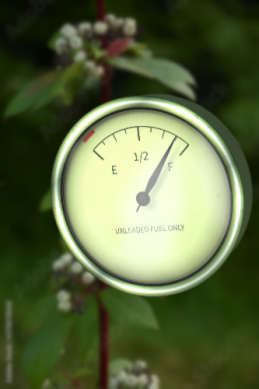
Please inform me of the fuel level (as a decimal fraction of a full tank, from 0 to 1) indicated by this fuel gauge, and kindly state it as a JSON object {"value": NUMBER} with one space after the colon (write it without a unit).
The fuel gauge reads {"value": 0.875}
